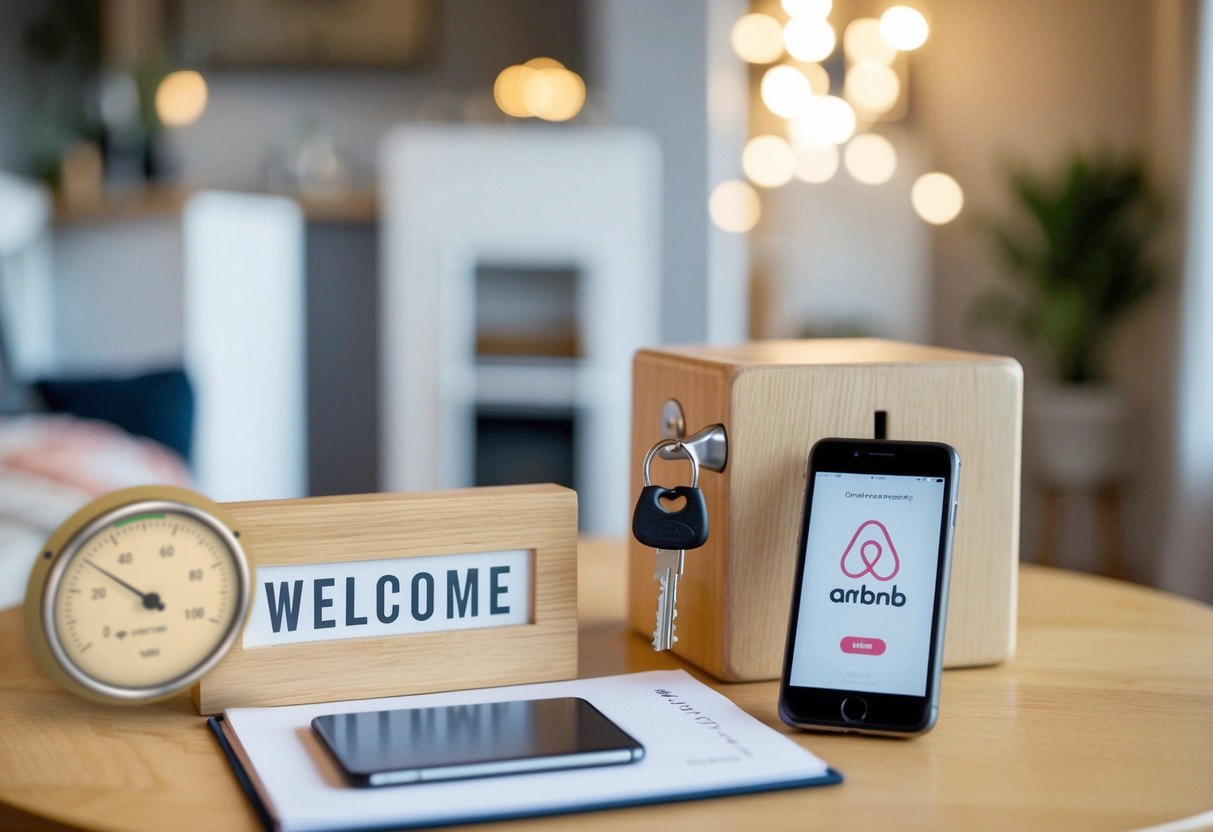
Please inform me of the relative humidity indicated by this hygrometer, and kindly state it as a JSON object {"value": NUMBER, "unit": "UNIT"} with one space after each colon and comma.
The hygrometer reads {"value": 30, "unit": "%"}
